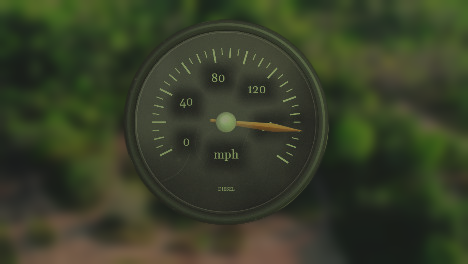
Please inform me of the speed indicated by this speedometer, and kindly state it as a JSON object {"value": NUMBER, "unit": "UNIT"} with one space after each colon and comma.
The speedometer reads {"value": 160, "unit": "mph"}
